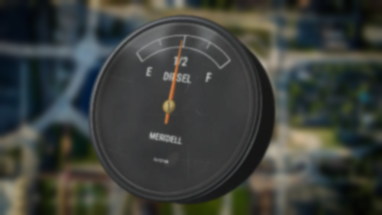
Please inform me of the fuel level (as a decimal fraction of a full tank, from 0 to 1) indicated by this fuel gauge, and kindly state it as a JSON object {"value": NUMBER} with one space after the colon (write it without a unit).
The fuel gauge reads {"value": 0.5}
